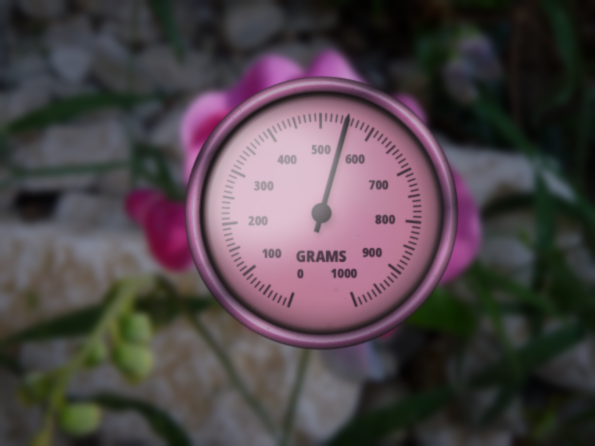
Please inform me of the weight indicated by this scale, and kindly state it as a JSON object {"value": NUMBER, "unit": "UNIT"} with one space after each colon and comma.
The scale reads {"value": 550, "unit": "g"}
